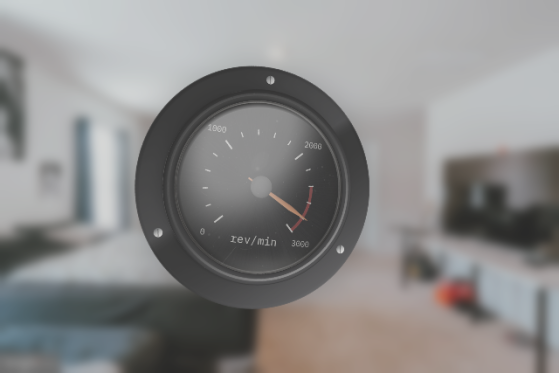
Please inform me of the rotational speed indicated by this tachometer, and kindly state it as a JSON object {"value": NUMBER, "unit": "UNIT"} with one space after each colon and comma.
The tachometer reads {"value": 2800, "unit": "rpm"}
